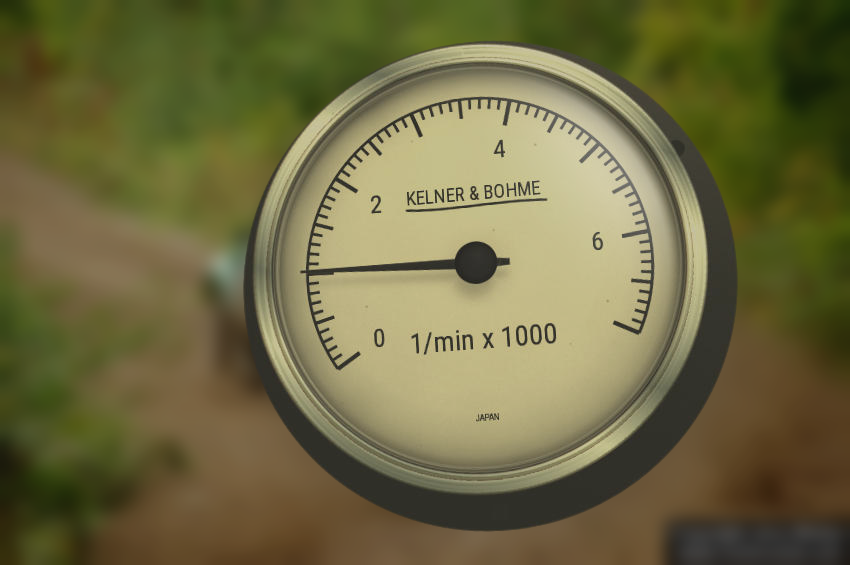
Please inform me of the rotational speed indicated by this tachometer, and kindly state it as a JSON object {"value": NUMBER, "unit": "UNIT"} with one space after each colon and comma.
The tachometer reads {"value": 1000, "unit": "rpm"}
